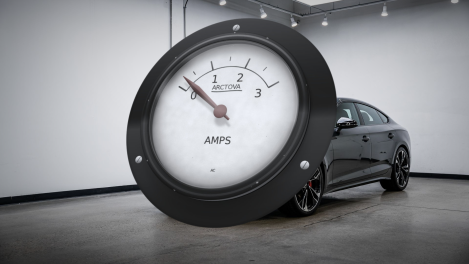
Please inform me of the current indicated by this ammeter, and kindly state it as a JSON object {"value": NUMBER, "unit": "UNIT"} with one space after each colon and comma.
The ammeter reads {"value": 0.25, "unit": "A"}
